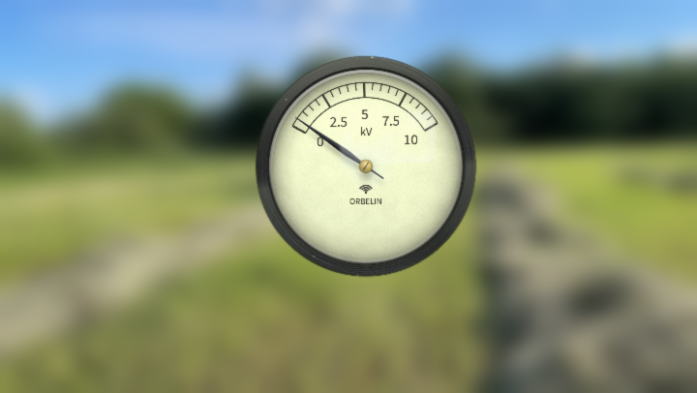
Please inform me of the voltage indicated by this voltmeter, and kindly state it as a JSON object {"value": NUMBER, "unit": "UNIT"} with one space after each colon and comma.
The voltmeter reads {"value": 0.5, "unit": "kV"}
